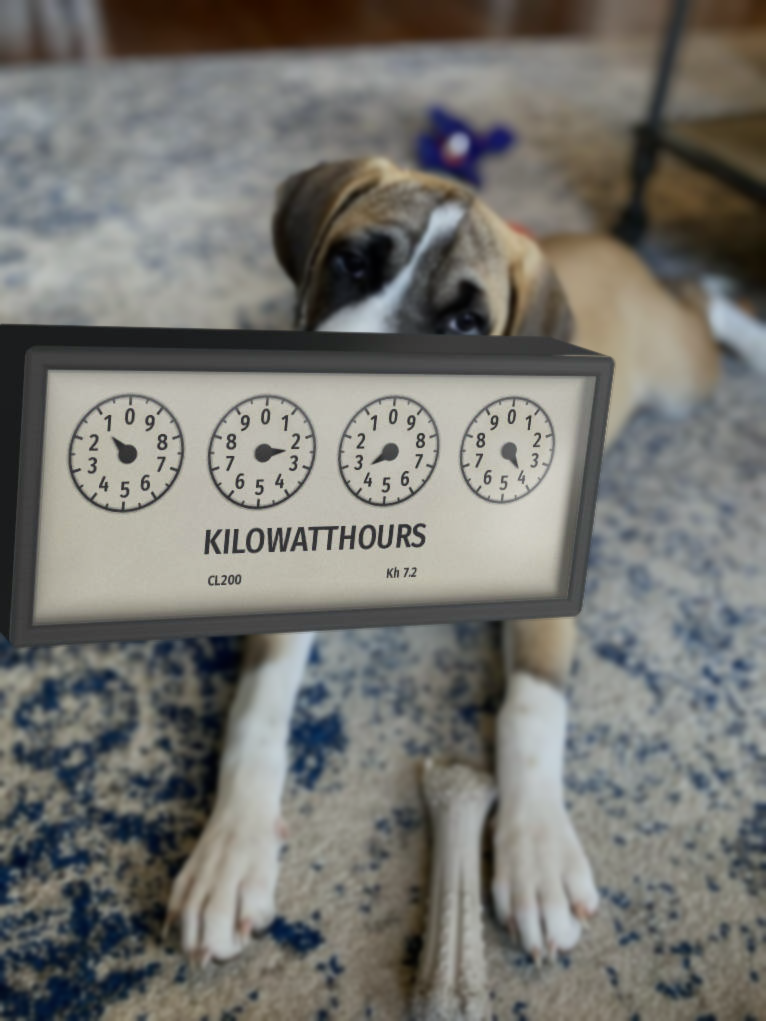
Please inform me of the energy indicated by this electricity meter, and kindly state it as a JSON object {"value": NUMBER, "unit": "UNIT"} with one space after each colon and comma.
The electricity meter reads {"value": 1234, "unit": "kWh"}
